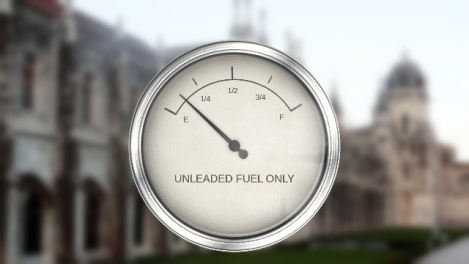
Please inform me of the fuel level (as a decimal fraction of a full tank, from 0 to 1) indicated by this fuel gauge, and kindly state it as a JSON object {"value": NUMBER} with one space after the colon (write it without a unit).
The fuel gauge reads {"value": 0.125}
